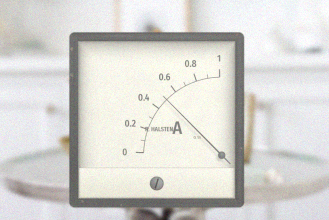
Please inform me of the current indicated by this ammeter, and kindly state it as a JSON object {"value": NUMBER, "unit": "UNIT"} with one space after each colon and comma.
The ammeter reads {"value": 0.5, "unit": "A"}
